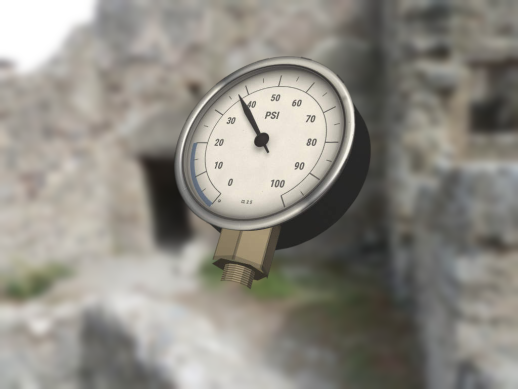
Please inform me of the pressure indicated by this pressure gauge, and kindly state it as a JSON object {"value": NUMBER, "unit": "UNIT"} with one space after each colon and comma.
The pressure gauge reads {"value": 37.5, "unit": "psi"}
